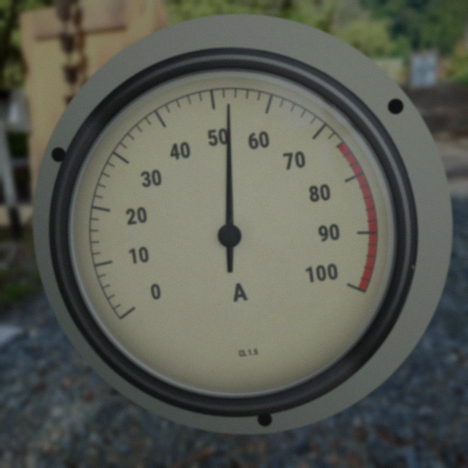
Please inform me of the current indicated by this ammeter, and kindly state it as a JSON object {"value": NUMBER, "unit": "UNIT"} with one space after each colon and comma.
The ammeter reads {"value": 53, "unit": "A"}
